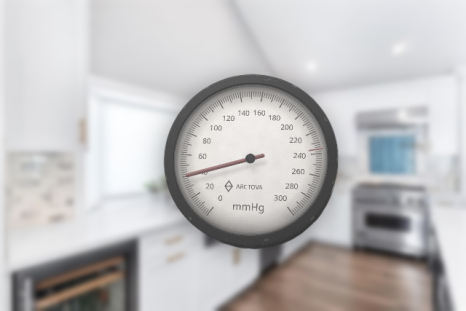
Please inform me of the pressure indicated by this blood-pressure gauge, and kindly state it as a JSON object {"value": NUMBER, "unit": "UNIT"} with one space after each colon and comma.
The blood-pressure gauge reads {"value": 40, "unit": "mmHg"}
